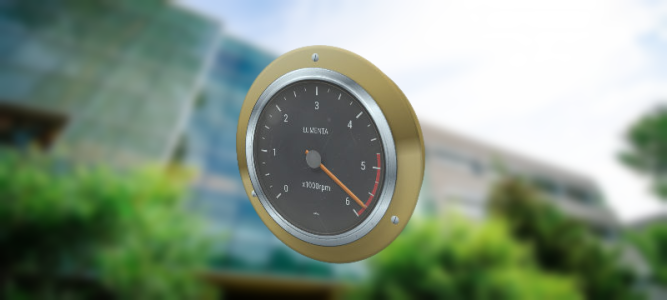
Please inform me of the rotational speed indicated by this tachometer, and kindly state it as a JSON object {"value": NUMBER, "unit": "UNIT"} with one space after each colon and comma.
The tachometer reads {"value": 5750, "unit": "rpm"}
